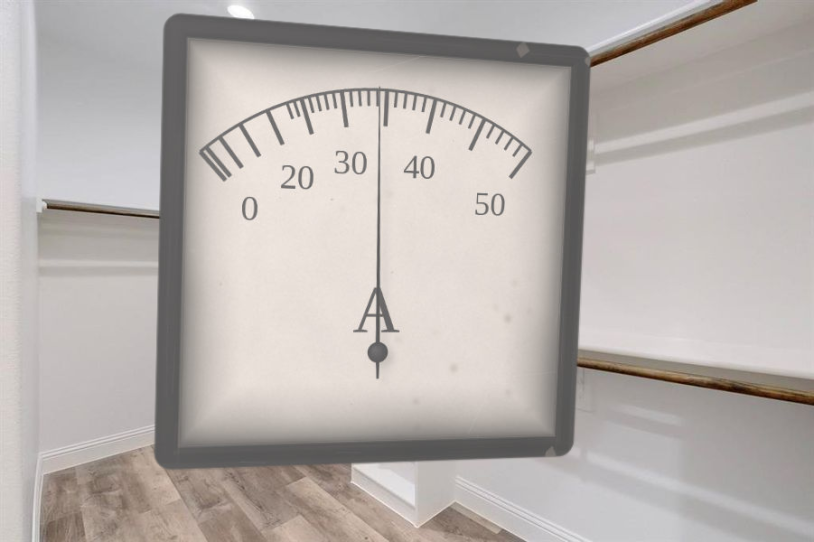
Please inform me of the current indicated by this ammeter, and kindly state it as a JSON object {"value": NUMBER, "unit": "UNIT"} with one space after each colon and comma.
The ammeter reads {"value": 34, "unit": "A"}
